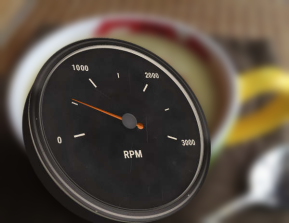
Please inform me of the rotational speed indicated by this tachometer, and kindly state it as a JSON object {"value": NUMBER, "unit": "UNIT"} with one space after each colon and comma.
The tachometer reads {"value": 500, "unit": "rpm"}
